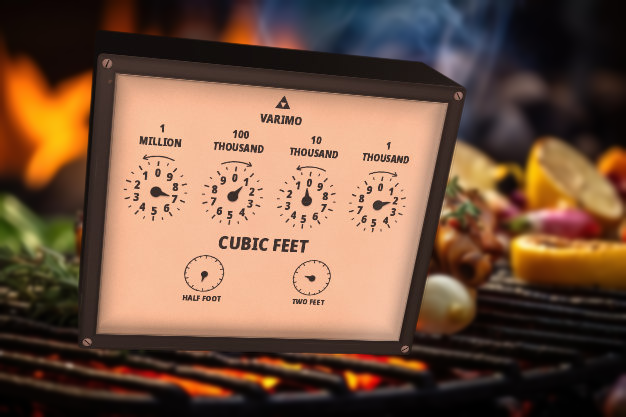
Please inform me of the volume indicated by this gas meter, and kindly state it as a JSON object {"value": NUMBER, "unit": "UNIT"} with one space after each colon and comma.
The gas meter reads {"value": 710200, "unit": "ft³"}
